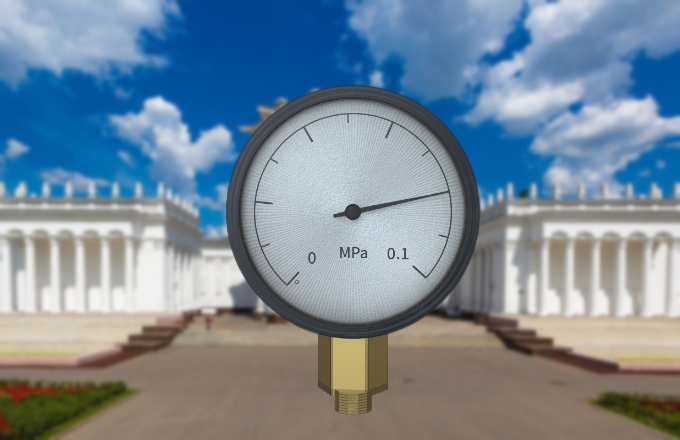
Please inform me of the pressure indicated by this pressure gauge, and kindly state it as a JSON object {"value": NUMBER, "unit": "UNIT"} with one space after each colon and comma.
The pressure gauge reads {"value": 0.08, "unit": "MPa"}
